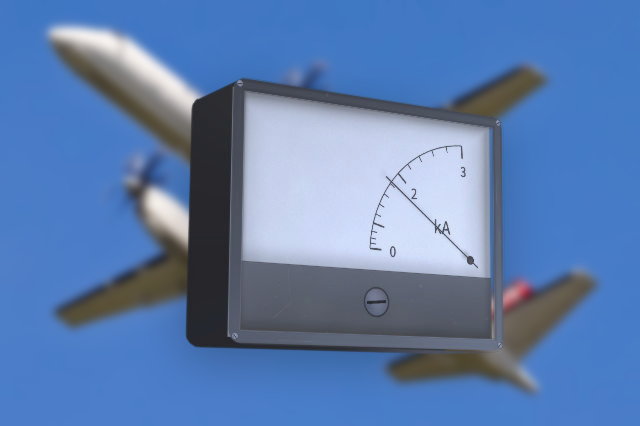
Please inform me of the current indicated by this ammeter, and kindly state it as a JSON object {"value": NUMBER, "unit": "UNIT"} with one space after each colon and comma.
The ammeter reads {"value": 1.8, "unit": "kA"}
